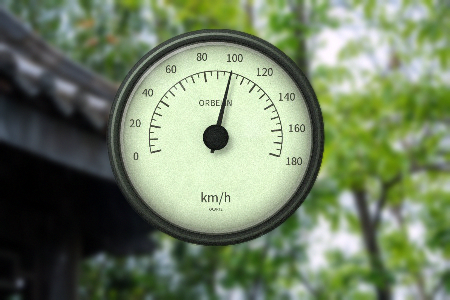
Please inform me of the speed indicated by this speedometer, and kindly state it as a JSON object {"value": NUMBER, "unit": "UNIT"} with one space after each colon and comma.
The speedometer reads {"value": 100, "unit": "km/h"}
